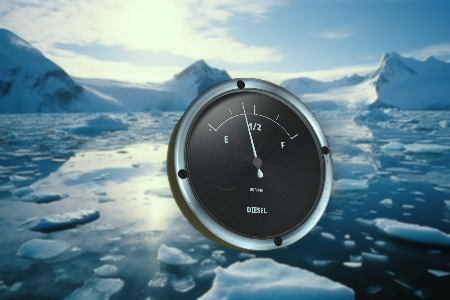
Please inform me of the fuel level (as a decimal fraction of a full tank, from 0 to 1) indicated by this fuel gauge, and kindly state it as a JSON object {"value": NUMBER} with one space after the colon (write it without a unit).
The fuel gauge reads {"value": 0.375}
